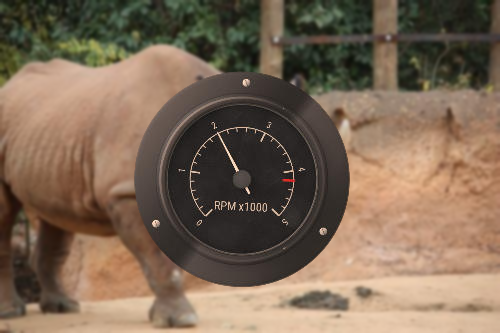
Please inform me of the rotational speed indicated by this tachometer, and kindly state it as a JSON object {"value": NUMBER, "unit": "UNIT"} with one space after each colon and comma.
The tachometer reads {"value": 2000, "unit": "rpm"}
